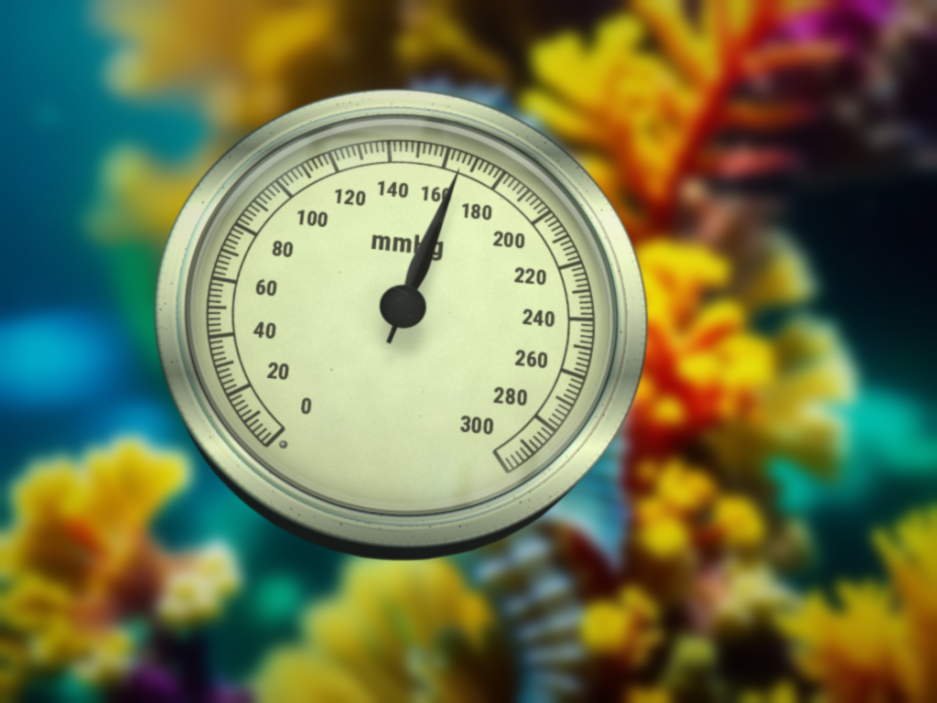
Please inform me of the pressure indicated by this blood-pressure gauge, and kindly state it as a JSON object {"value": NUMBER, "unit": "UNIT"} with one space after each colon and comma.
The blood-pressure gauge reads {"value": 166, "unit": "mmHg"}
